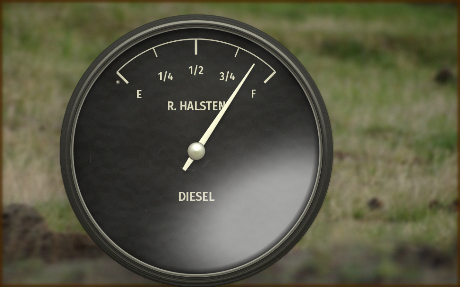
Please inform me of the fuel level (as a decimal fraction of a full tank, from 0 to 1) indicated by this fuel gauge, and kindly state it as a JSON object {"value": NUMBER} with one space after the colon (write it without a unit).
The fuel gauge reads {"value": 0.875}
